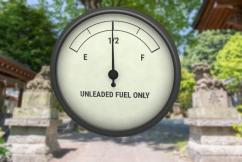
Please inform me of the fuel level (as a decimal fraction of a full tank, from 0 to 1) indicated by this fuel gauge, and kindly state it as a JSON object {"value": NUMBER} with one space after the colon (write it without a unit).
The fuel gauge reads {"value": 0.5}
